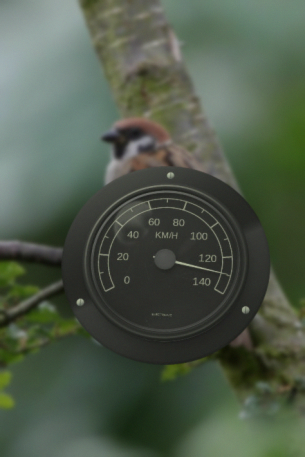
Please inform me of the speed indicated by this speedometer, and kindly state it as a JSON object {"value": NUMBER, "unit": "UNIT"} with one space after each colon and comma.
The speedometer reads {"value": 130, "unit": "km/h"}
